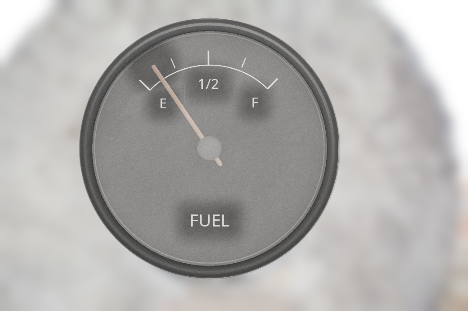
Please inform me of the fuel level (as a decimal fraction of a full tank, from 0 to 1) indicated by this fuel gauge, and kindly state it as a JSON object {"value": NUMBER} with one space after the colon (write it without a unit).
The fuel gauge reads {"value": 0.125}
